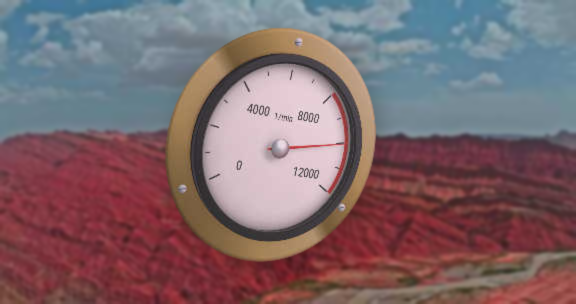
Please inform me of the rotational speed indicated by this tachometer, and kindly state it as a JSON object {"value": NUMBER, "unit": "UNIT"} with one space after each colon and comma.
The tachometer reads {"value": 10000, "unit": "rpm"}
